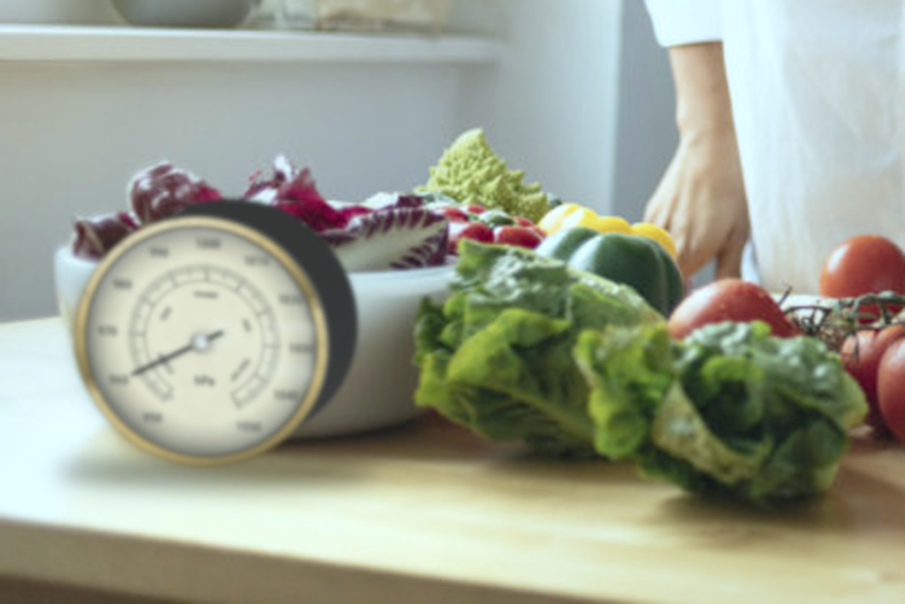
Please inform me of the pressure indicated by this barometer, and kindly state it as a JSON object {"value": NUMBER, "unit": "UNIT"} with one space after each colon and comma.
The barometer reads {"value": 960, "unit": "hPa"}
